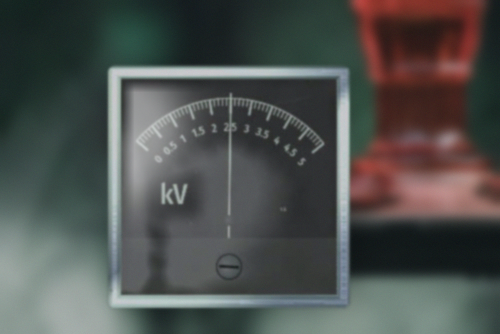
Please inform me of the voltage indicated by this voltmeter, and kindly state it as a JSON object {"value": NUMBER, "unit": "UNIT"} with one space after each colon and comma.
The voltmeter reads {"value": 2.5, "unit": "kV"}
